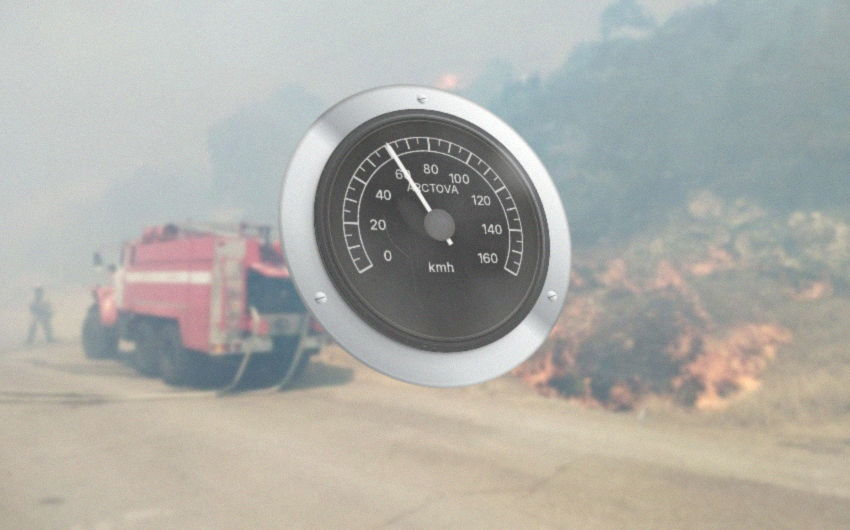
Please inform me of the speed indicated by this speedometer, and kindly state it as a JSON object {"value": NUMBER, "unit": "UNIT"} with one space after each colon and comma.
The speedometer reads {"value": 60, "unit": "km/h"}
